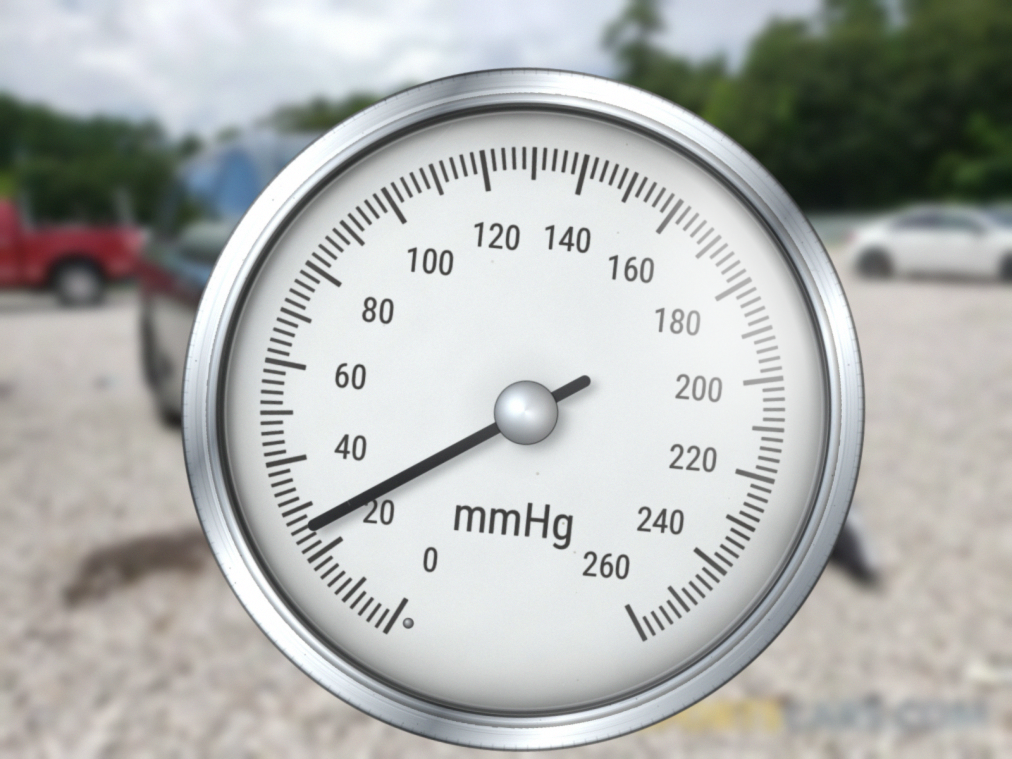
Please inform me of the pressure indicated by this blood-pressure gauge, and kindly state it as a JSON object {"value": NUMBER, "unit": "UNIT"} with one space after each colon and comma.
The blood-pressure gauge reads {"value": 26, "unit": "mmHg"}
